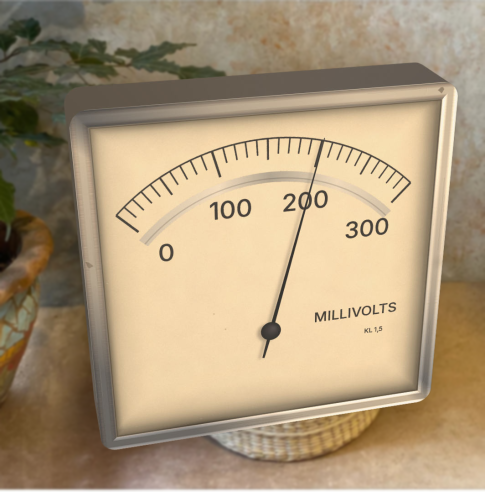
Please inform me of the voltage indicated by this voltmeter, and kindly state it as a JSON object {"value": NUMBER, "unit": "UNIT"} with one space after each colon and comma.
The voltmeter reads {"value": 200, "unit": "mV"}
